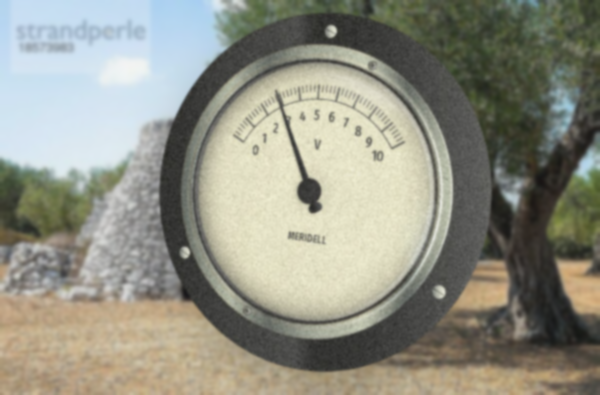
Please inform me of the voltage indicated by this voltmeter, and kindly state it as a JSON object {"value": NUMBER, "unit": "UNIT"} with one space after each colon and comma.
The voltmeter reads {"value": 3, "unit": "V"}
